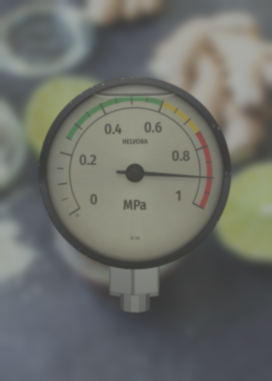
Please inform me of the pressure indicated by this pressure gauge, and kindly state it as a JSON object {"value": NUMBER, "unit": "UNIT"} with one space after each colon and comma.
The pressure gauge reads {"value": 0.9, "unit": "MPa"}
